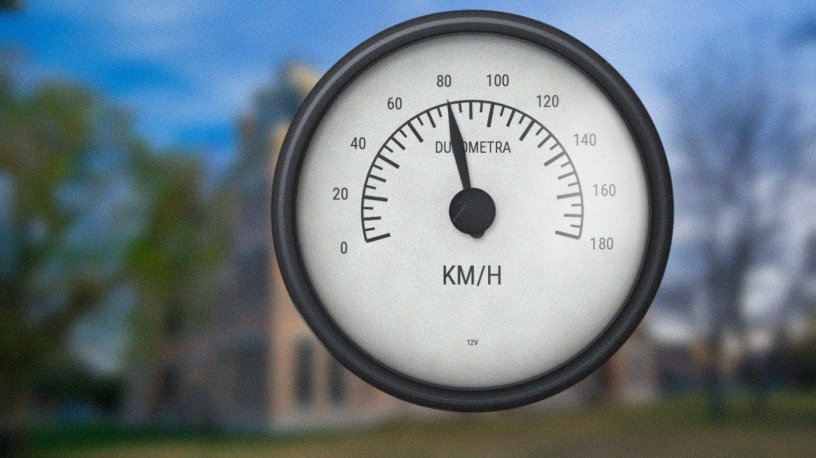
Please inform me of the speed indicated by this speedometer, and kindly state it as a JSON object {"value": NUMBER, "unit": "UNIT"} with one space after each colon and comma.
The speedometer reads {"value": 80, "unit": "km/h"}
